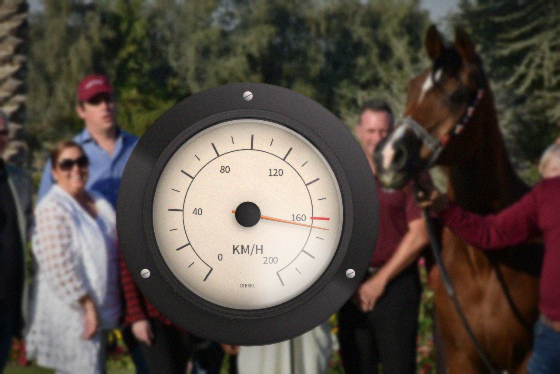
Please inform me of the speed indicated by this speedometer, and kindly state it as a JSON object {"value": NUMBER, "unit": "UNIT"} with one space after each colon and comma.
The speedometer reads {"value": 165, "unit": "km/h"}
